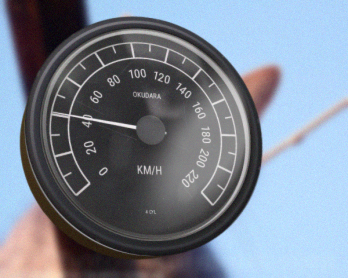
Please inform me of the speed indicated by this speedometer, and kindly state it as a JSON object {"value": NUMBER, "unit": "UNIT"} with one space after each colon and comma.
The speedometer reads {"value": 40, "unit": "km/h"}
